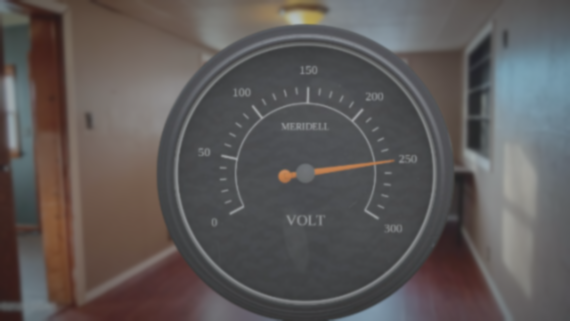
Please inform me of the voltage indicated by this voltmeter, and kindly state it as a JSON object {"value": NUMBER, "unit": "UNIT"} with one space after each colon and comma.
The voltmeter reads {"value": 250, "unit": "V"}
